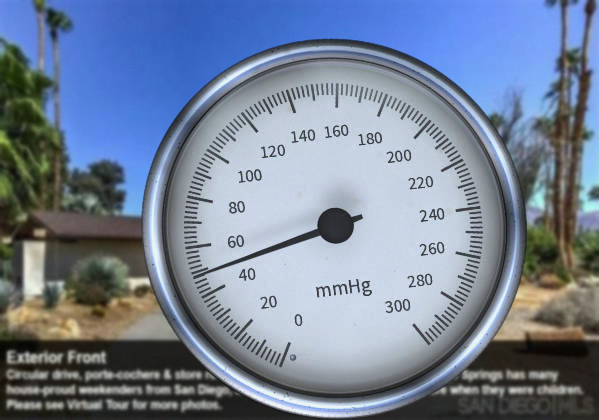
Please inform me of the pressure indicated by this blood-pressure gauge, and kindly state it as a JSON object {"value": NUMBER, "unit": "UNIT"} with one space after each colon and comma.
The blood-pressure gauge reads {"value": 48, "unit": "mmHg"}
